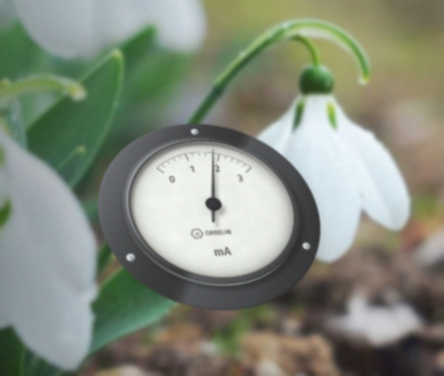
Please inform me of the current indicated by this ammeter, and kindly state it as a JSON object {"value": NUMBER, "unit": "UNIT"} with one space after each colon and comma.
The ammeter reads {"value": 1.8, "unit": "mA"}
